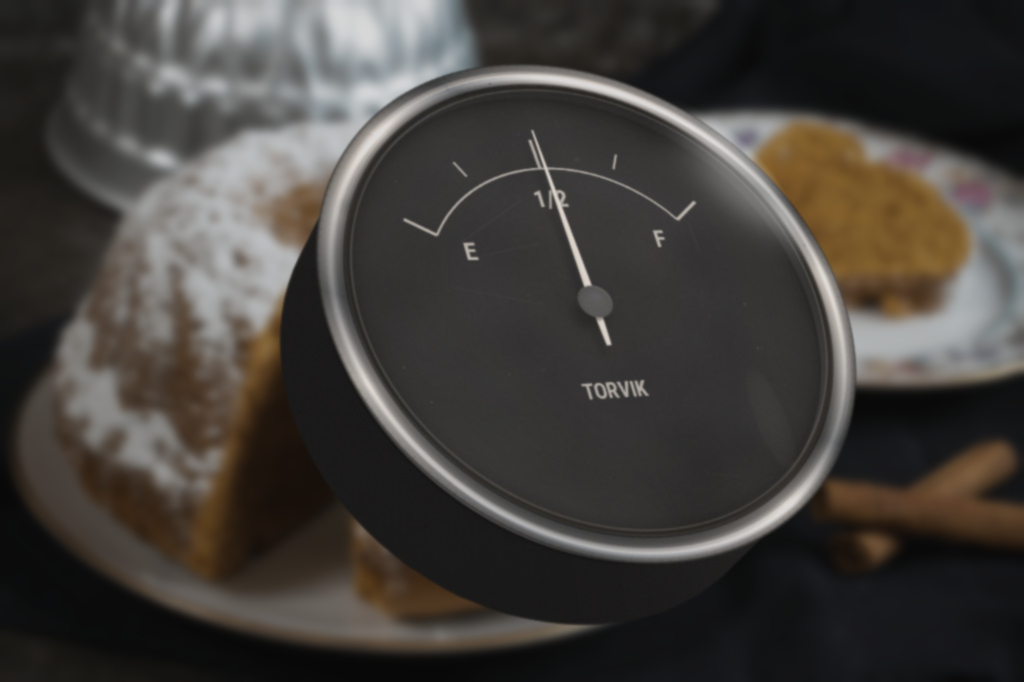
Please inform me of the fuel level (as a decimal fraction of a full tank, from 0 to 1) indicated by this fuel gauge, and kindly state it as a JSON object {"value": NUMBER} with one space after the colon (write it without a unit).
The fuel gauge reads {"value": 0.5}
